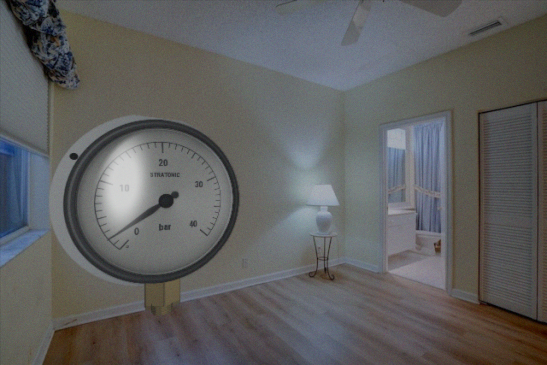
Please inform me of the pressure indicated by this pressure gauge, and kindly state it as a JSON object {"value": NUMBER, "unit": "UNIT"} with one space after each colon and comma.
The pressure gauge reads {"value": 2, "unit": "bar"}
